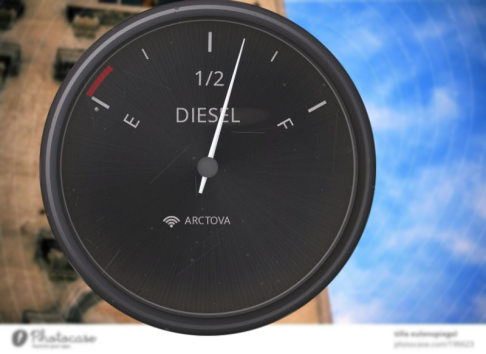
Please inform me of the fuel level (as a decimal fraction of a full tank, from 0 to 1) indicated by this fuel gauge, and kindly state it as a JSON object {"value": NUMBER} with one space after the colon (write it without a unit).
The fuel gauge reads {"value": 0.625}
